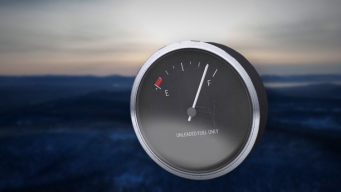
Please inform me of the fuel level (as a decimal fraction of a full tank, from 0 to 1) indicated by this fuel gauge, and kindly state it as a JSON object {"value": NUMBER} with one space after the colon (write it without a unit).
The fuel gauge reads {"value": 0.875}
